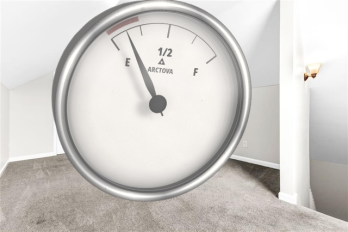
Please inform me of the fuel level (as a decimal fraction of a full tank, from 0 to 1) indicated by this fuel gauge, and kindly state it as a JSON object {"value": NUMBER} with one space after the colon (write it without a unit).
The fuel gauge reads {"value": 0.125}
